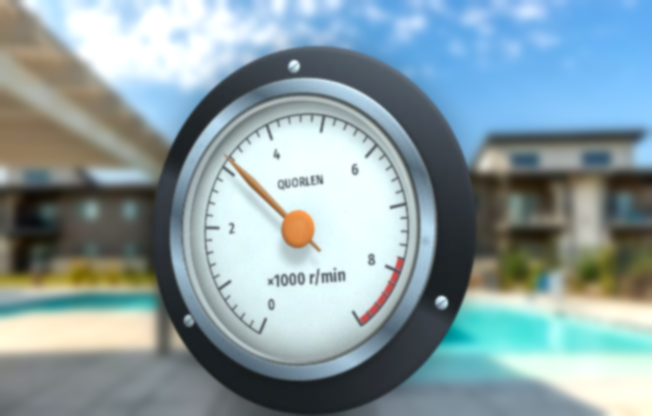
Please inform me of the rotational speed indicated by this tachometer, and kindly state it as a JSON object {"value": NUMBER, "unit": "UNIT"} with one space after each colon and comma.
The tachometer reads {"value": 3200, "unit": "rpm"}
